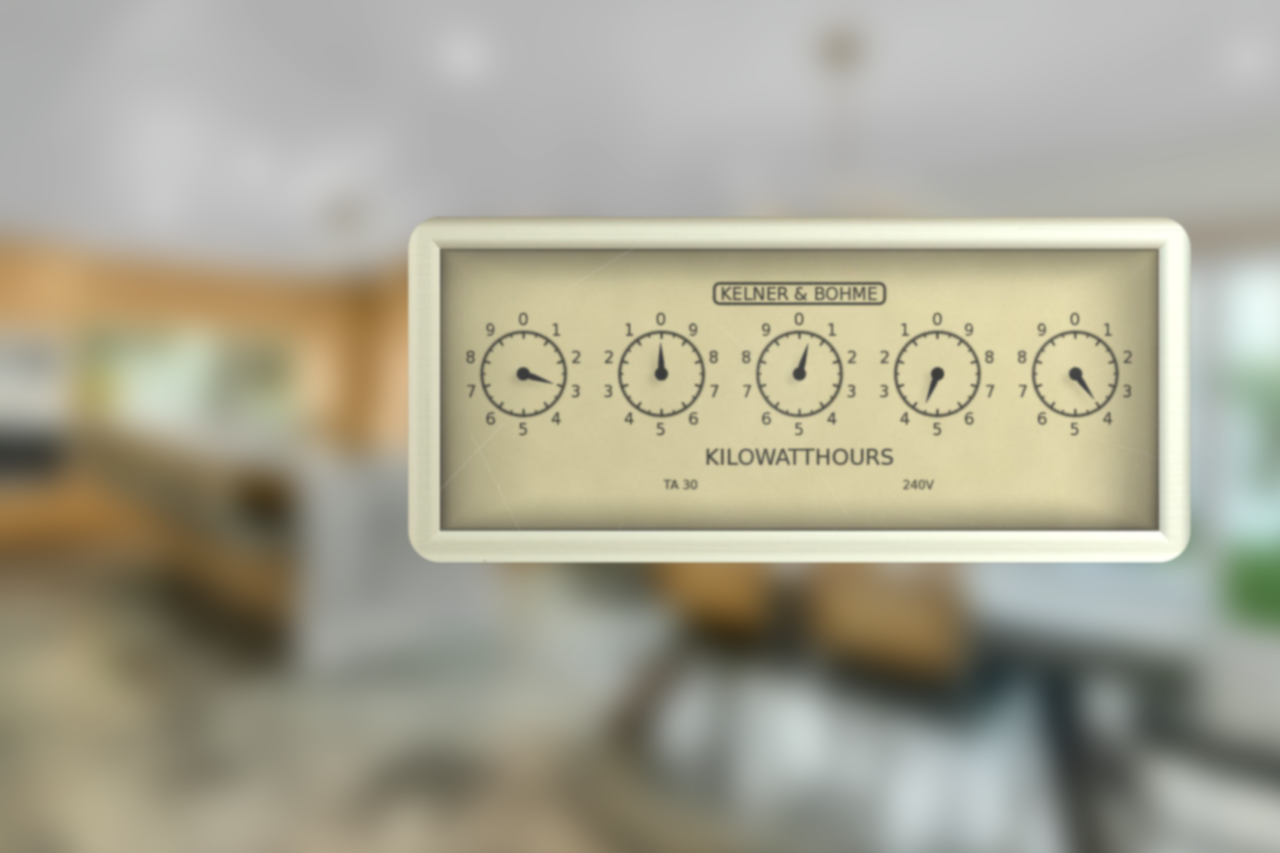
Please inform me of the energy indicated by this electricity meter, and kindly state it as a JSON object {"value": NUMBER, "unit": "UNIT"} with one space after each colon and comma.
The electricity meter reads {"value": 30044, "unit": "kWh"}
